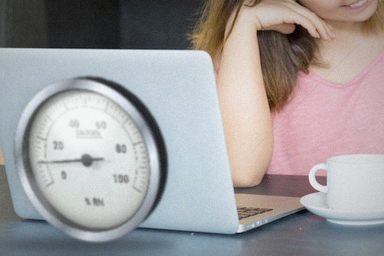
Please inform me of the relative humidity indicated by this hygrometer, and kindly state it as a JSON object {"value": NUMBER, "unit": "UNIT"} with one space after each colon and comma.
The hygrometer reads {"value": 10, "unit": "%"}
